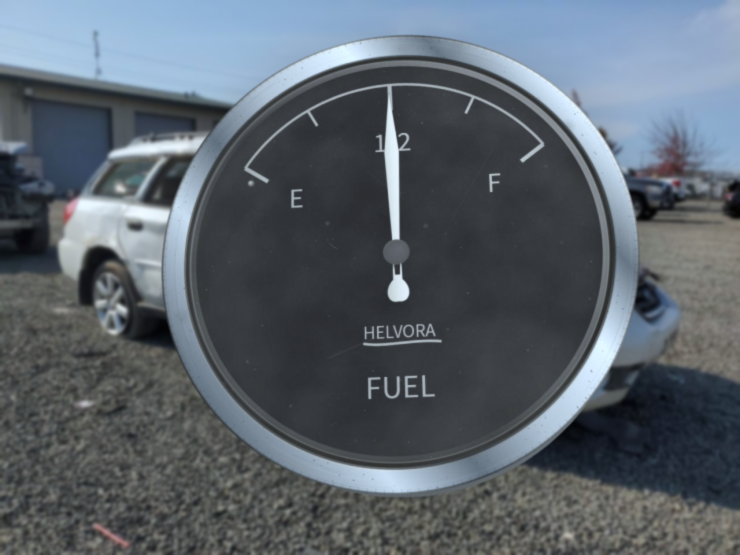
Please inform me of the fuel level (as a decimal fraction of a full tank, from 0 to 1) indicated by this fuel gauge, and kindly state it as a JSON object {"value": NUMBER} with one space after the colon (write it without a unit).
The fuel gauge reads {"value": 0.5}
